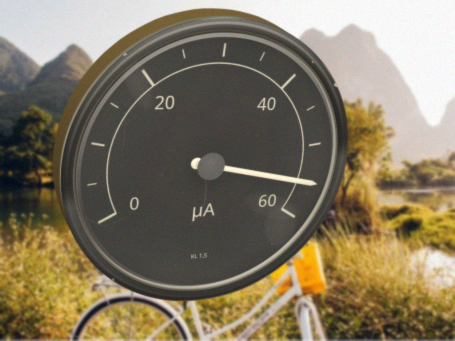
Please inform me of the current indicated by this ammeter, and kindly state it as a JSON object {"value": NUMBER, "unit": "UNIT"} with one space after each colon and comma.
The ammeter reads {"value": 55, "unit": "µA"}
